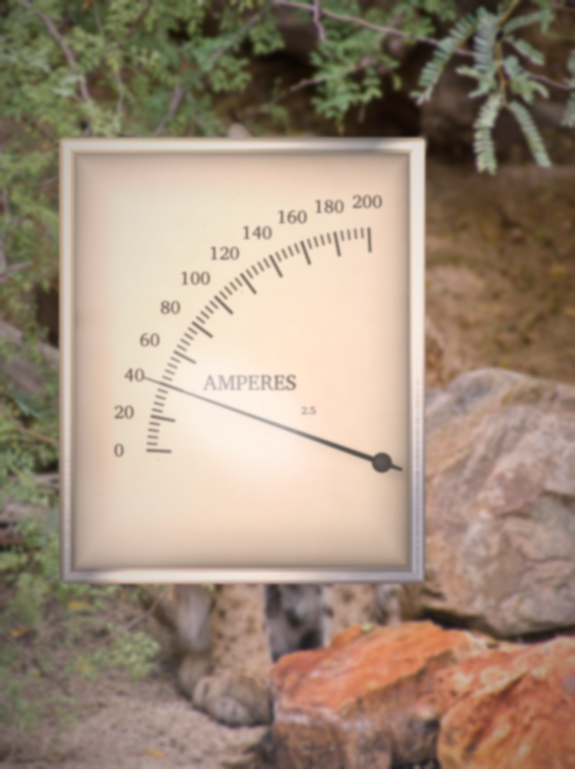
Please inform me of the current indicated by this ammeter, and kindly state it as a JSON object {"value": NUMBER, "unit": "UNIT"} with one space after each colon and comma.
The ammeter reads {"value": 40, "unit": "A"}
